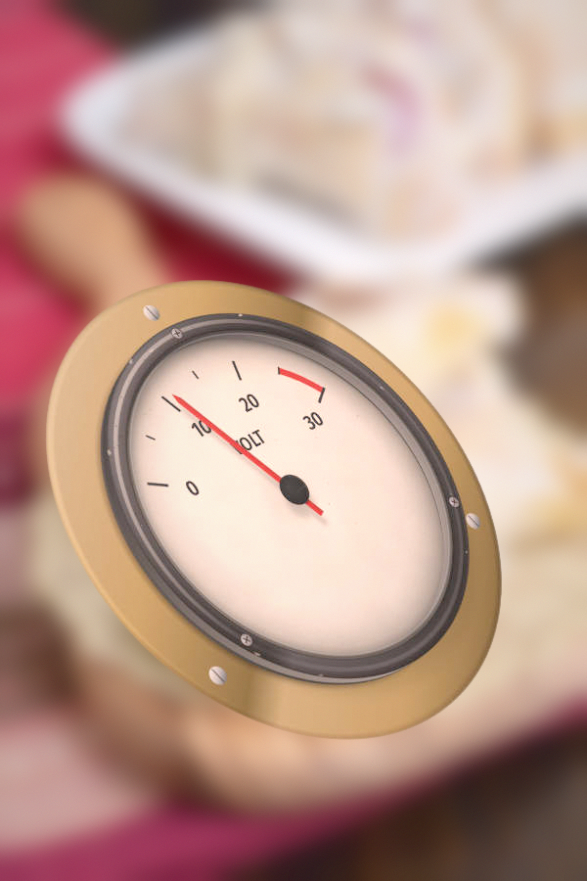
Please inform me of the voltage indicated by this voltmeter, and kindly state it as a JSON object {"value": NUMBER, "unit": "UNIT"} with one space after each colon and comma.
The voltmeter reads {"value": 10, "unit": "V"}
